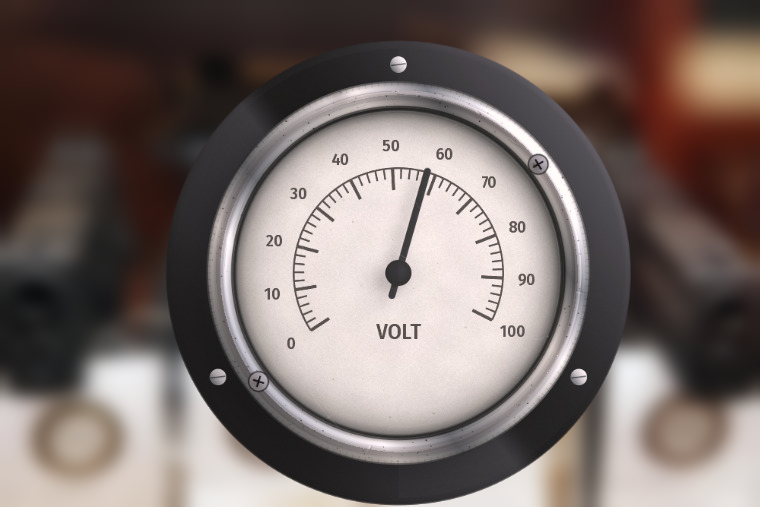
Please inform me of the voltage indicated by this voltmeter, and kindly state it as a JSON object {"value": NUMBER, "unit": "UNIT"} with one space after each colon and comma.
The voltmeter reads {"value": 58, "unit": "V"}
